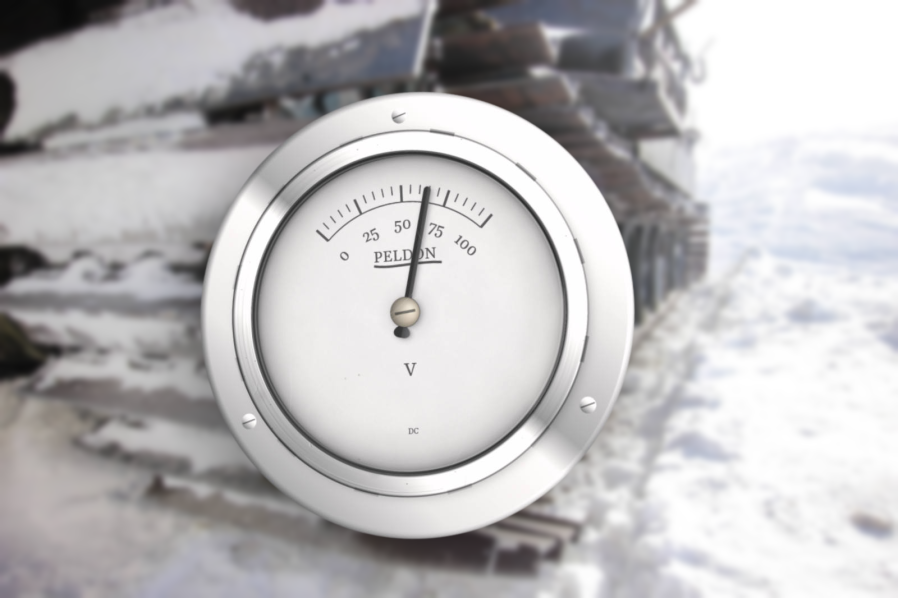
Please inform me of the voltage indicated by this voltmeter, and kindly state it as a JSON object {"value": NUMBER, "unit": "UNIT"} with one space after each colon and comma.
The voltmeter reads {"value": 65, "unit": "V"}
